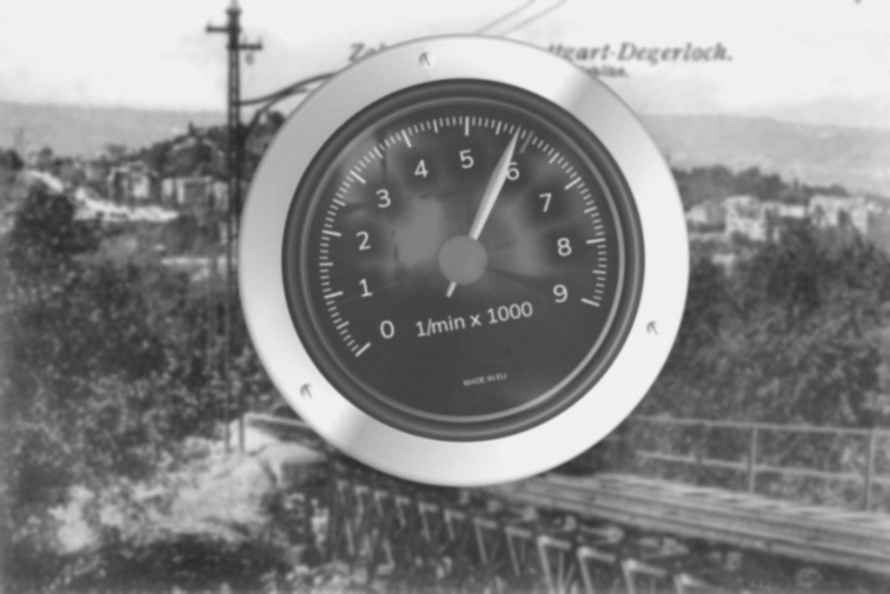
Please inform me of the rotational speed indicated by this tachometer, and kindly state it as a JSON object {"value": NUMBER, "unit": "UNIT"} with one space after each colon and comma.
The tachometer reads {"value": 5800, "unit": "rpm"}
